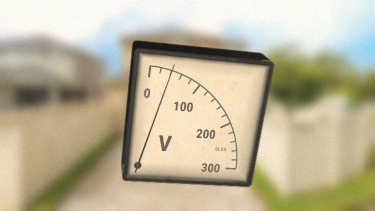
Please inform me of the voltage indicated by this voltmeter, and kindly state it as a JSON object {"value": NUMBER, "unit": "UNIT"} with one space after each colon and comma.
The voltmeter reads {"value": 40, "unit": "V"}
